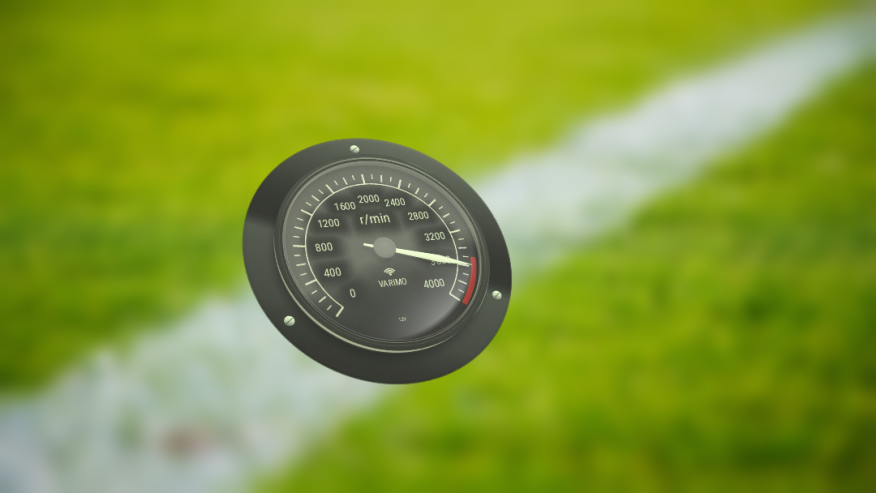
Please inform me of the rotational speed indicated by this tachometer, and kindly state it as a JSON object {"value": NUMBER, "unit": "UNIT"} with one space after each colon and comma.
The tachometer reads {"value": 3600, "unit": "rpm"}
